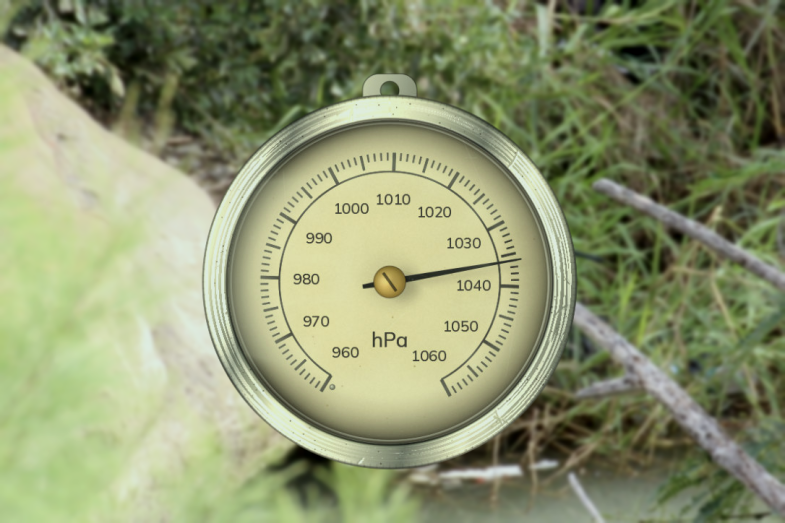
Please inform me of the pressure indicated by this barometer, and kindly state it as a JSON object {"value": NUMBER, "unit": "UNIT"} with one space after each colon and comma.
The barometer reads {"value": 1036, "unit": "hPa"}
